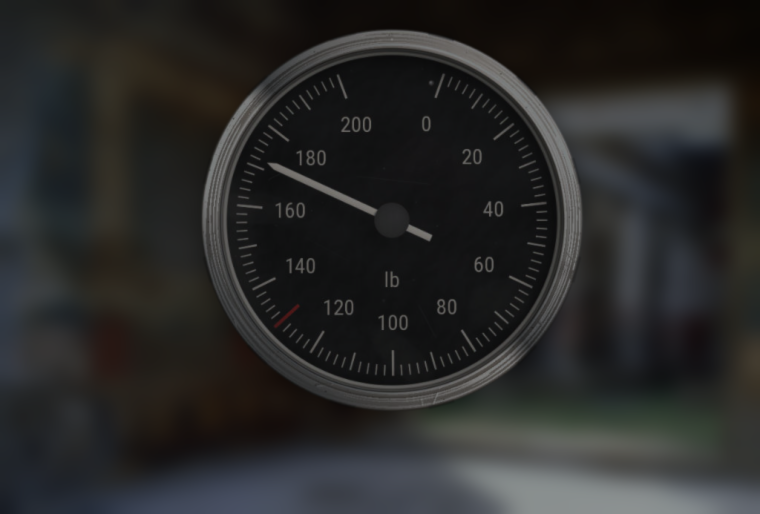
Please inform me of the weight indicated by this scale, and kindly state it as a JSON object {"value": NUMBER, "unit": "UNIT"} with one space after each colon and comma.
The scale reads {"value": 172, "unit": "lb"}
